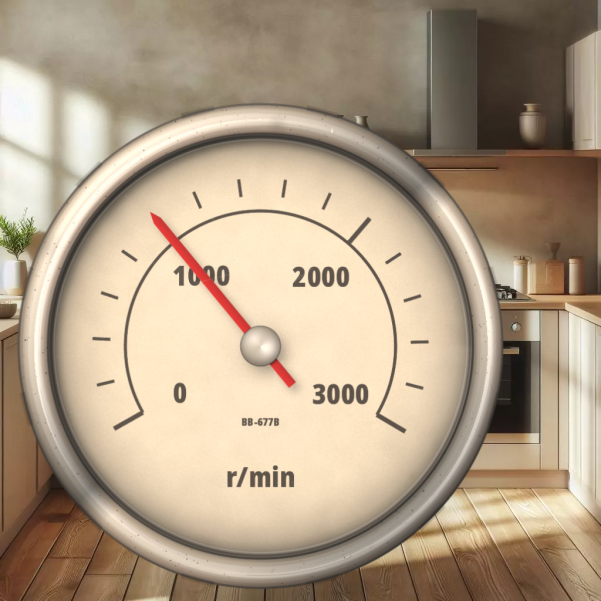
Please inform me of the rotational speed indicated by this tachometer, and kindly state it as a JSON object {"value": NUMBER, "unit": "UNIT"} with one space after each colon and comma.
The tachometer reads {"value": 1000, "unit": "rpm"}
